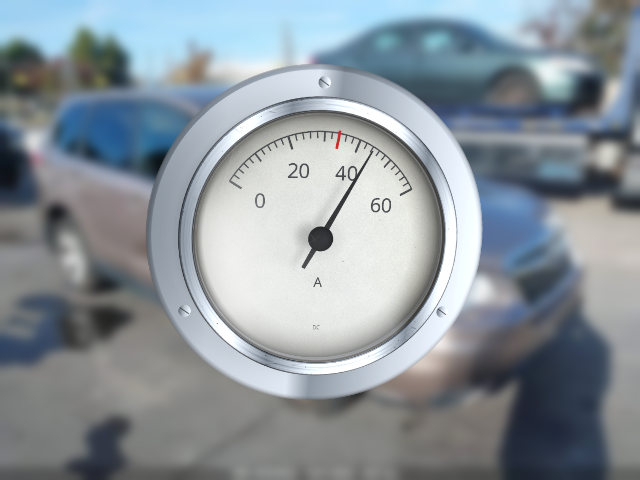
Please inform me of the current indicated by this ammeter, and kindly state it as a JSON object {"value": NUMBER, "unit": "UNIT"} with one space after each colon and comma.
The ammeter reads {"value": 44, "unit": "A"}
